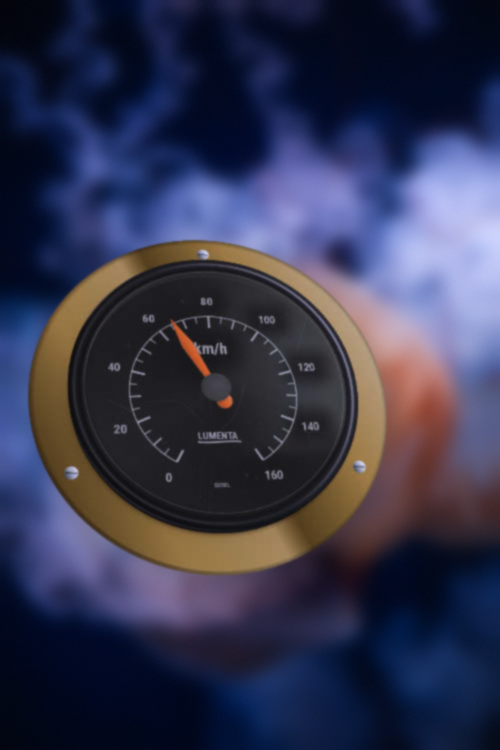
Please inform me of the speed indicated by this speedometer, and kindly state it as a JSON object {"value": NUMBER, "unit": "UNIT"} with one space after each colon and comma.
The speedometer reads {"value": 65, "unit": "km/h"}
